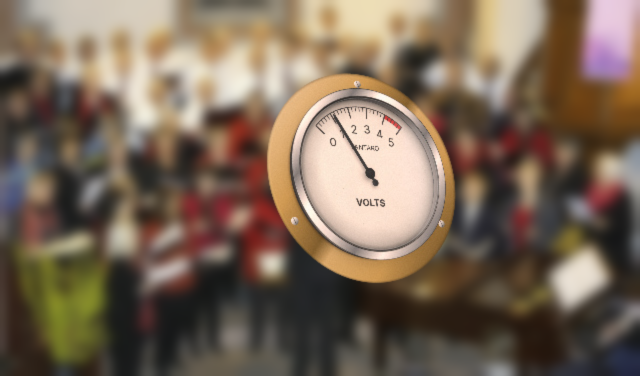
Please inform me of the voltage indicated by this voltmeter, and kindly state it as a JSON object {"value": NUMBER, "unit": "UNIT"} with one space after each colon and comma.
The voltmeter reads {"value": 1, "unit": "V"}
